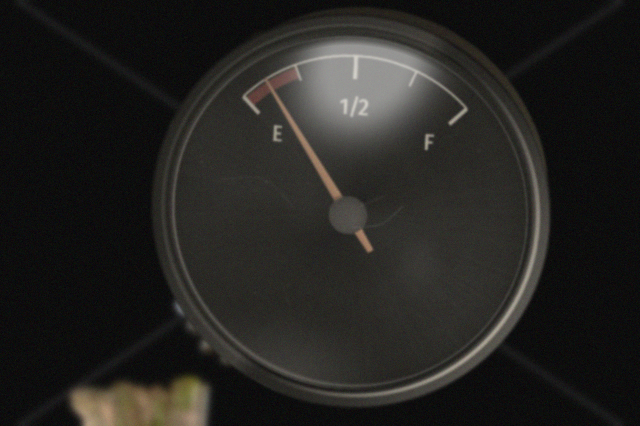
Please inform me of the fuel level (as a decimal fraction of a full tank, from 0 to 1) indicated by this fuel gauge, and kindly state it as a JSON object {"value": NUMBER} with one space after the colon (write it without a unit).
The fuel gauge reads {"value": 0.125}
